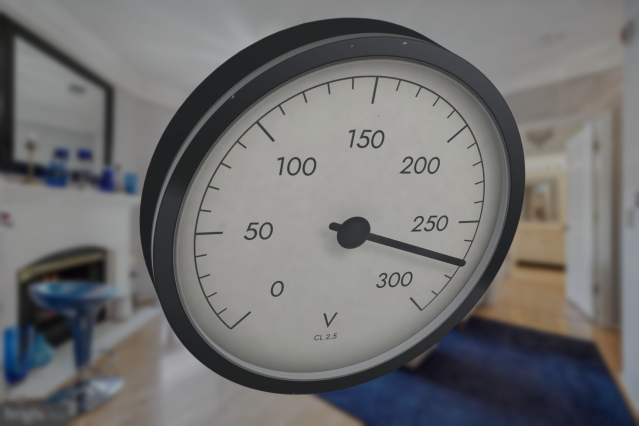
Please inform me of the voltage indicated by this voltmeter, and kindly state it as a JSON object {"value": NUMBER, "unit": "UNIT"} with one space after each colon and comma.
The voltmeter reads {"value": 270, "unit": "V"}
